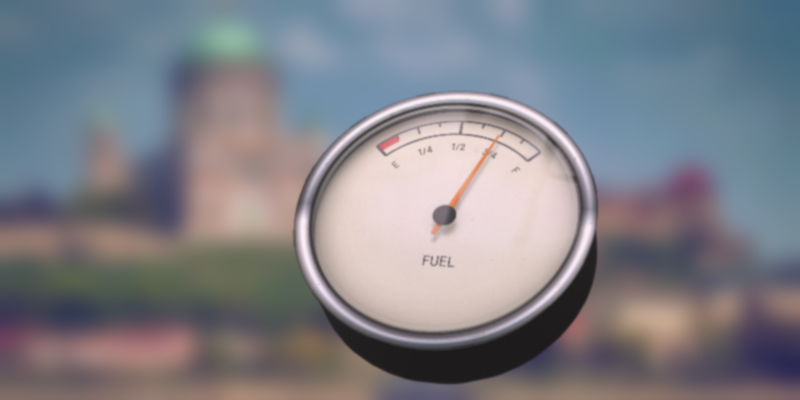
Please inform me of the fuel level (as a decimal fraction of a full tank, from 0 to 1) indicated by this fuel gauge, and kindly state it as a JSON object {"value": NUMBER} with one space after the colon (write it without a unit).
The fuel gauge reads {"value": 0.75}
